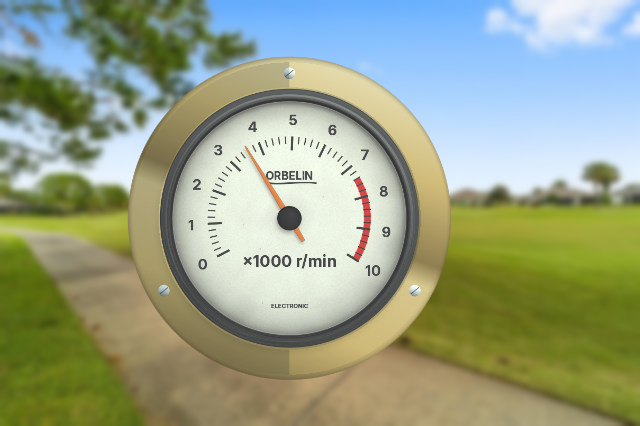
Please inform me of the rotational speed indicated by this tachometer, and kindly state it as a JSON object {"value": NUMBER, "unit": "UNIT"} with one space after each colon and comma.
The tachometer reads {"value": 3600, "unit": "rpm"}
